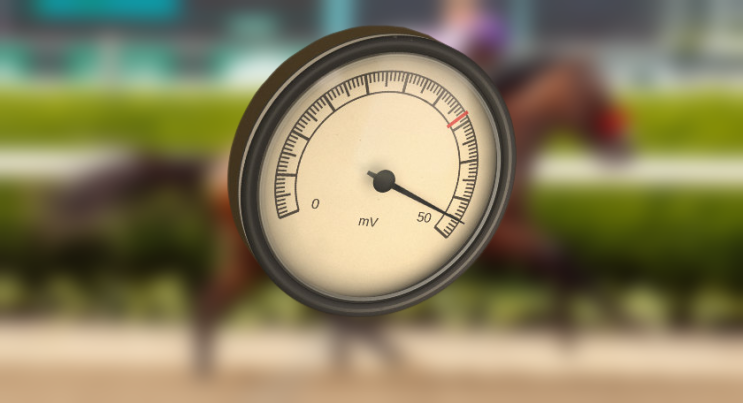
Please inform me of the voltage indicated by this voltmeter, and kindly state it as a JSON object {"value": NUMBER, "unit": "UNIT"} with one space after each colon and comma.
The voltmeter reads {"value": 47.5, "unit": "mV"}
